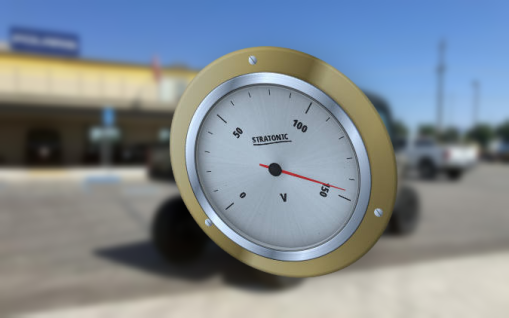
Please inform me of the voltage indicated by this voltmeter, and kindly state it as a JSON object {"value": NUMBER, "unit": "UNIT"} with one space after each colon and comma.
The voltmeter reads {"value": 145, "unit": "V"}
